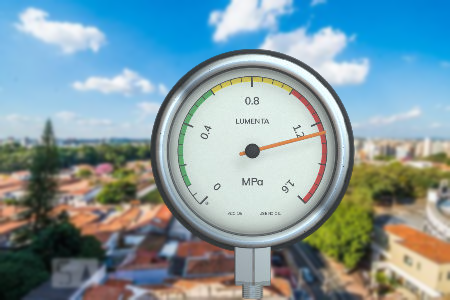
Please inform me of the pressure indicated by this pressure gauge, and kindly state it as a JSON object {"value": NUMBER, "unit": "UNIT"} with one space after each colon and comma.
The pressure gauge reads {"value": 1.25, "unit": "MPa"}
